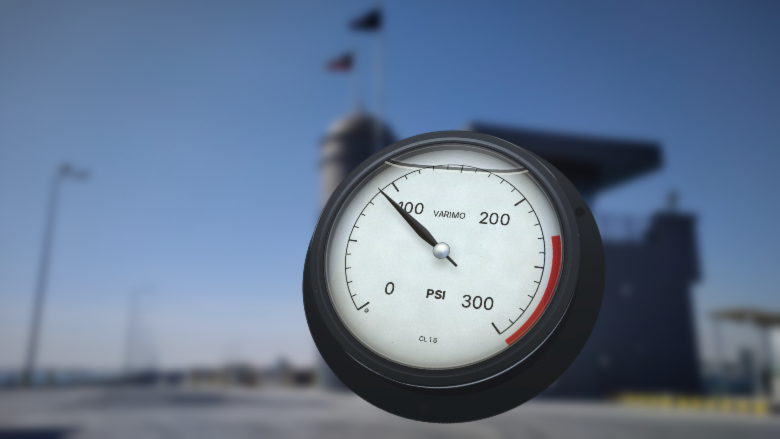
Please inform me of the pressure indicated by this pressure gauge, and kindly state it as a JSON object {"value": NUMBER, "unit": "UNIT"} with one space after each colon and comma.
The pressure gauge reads {"value": 90, "unit": "psi"}
